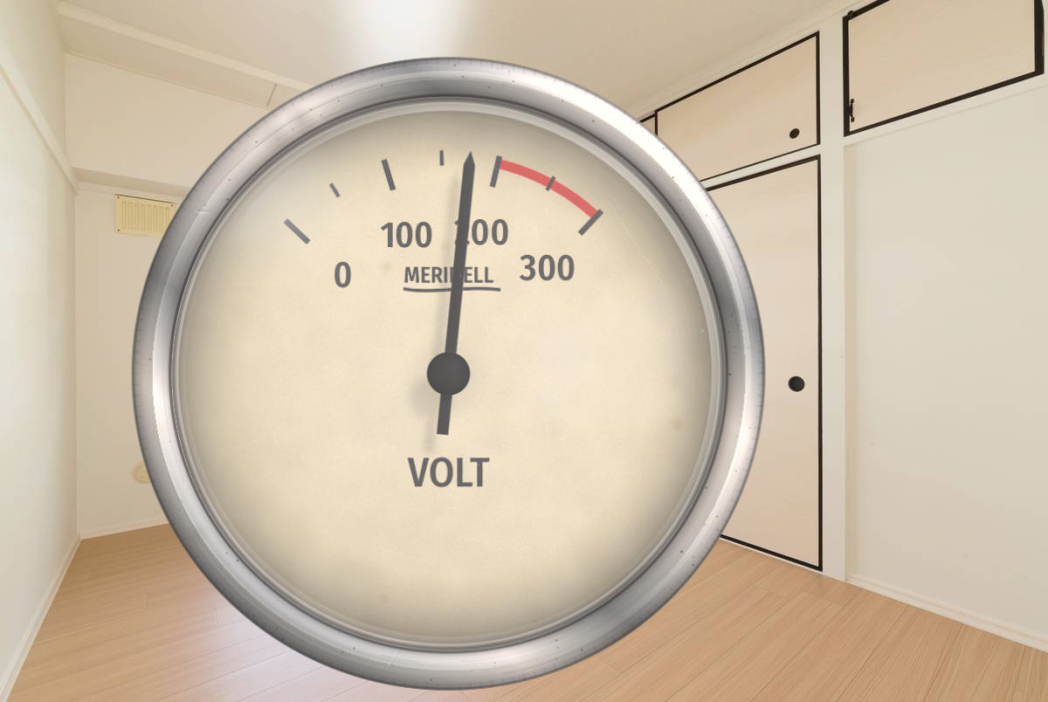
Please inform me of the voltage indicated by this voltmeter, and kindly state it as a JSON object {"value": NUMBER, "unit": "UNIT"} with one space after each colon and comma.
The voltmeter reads {"value": 175, "unit": "V"}
